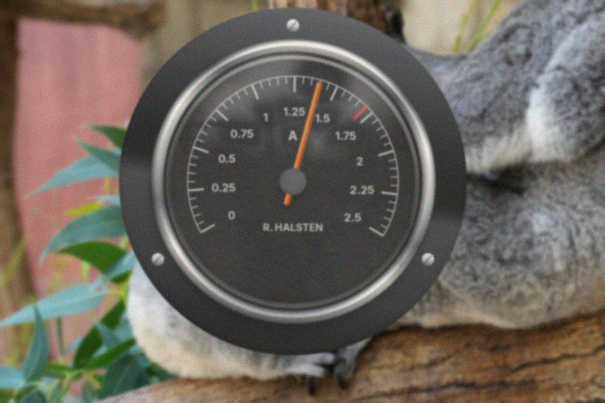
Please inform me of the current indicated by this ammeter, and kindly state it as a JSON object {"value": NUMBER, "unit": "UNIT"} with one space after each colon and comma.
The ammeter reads {"value": 1.4, "unit": "A"}
